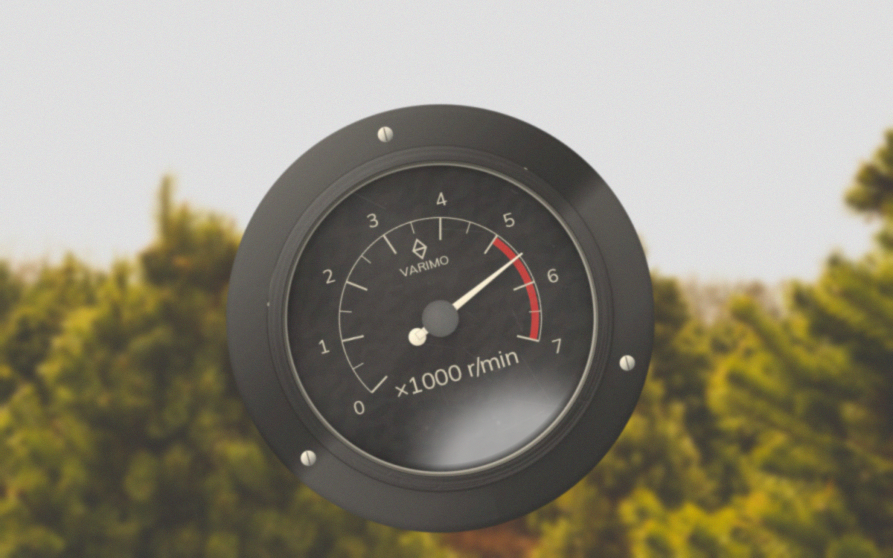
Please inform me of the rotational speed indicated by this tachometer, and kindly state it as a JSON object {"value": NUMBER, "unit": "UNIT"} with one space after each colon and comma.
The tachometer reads {"value": 5500, "unit": "rpm"}
